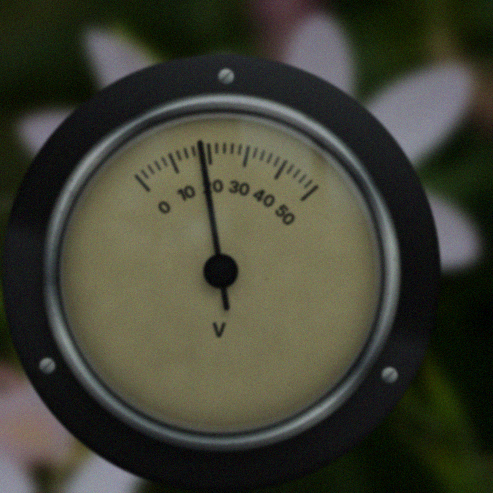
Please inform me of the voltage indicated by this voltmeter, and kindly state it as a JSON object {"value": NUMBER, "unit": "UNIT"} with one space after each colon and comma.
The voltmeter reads {"value": 18, "unit": "V"}
